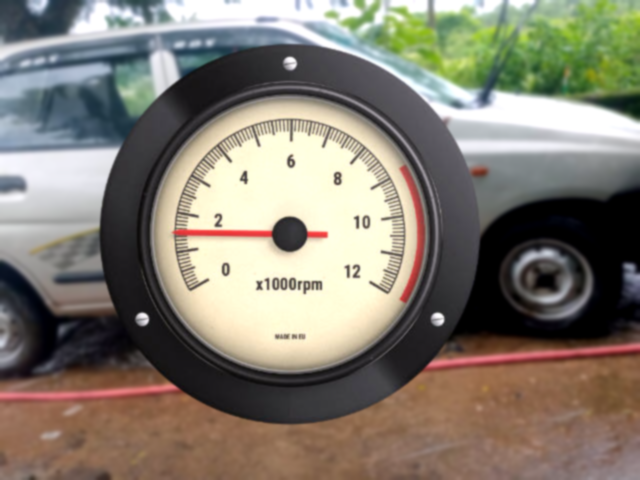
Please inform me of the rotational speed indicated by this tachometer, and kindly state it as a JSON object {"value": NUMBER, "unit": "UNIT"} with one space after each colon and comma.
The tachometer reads {"value": 1500, "unit": "rpm"}
